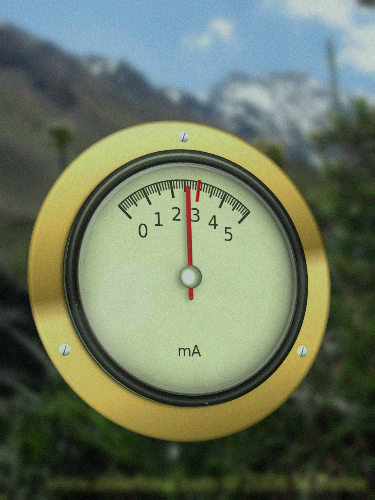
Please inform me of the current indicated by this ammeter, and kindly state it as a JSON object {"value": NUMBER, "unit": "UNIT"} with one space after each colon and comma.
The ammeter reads {"value": 2.5, "unit": "mA"}
